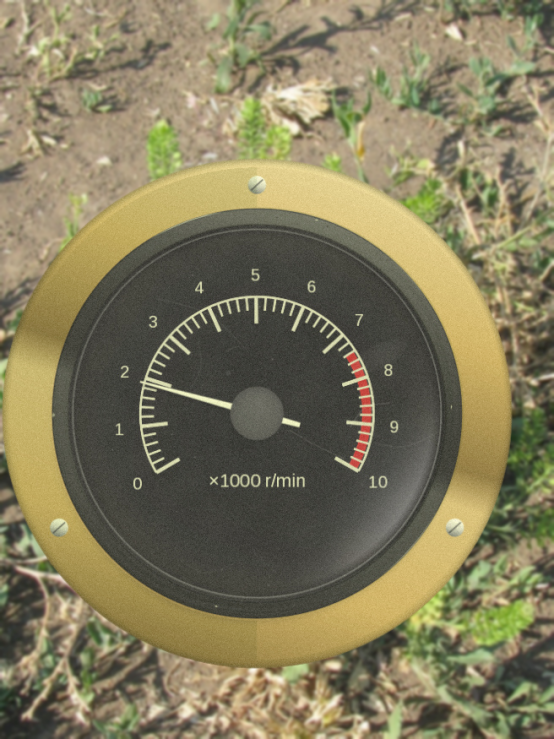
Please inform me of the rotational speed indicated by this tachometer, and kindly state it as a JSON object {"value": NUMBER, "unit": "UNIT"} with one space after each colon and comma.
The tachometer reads {"value": 1900, "unit": "rpm"}
